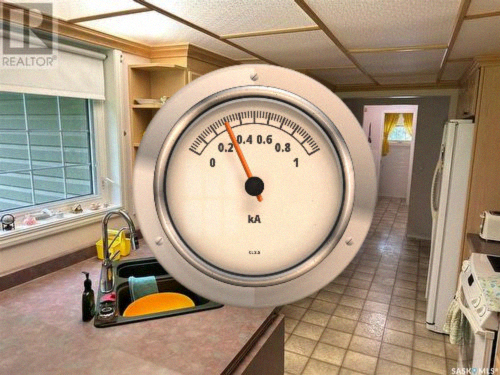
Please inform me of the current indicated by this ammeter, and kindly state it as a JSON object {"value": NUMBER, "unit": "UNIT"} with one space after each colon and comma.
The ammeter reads {"value": 0.3, "unit": "kA"}
